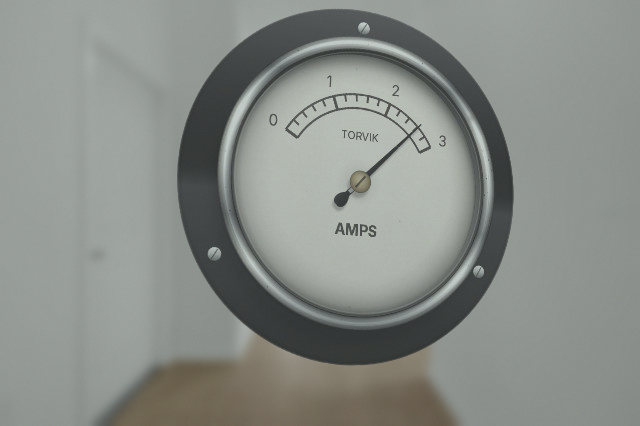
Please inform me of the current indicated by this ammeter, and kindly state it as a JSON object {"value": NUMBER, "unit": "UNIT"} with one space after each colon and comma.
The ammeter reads {"value": 2.6, "unit": "A"}
